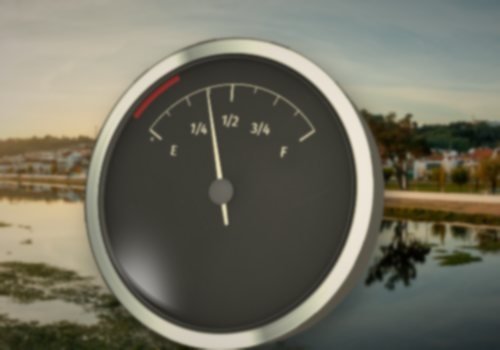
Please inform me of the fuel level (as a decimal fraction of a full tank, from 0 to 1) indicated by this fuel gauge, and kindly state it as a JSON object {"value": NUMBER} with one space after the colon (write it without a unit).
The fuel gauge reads {"value": 0.375}
